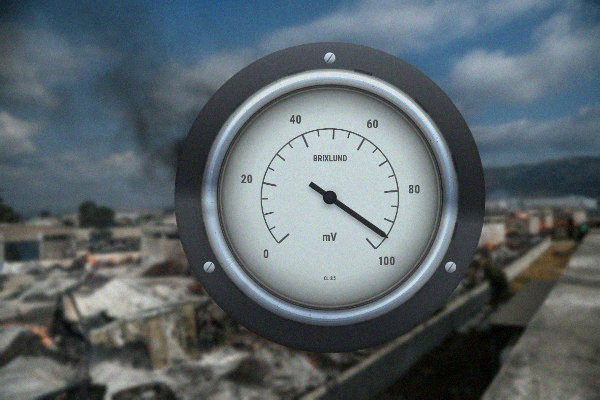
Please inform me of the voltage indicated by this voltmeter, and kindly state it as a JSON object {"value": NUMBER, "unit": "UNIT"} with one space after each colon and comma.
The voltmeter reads {"value": 95, "unit": "mV"}
